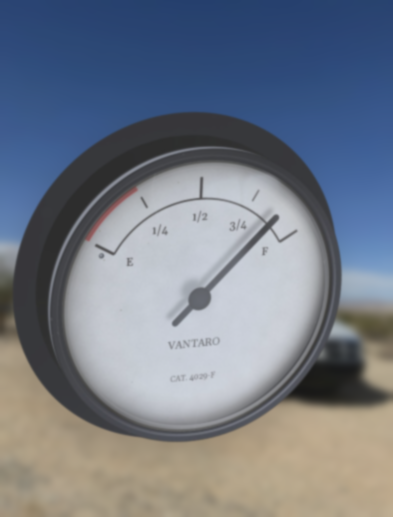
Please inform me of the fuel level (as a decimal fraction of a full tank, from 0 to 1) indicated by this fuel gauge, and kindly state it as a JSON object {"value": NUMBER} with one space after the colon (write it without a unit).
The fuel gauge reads {"value": 0.875}
